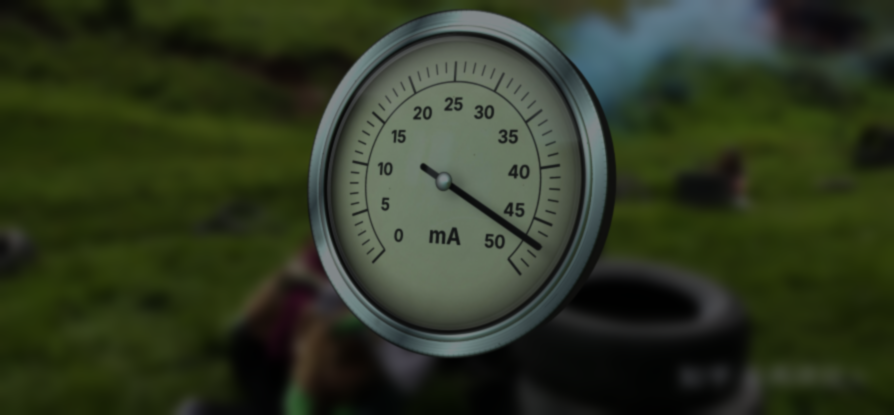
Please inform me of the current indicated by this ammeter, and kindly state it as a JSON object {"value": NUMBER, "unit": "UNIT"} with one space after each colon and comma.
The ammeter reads {"value": 47, "unit": "mA"}
